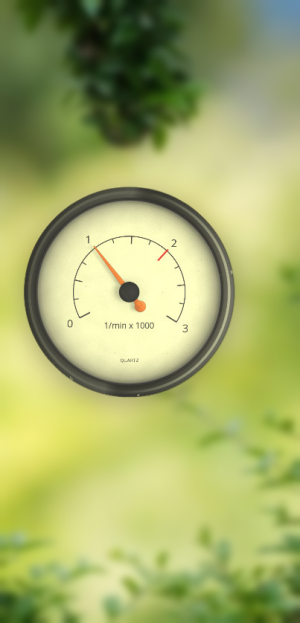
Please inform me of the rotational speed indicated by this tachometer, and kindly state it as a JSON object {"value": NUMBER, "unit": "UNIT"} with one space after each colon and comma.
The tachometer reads {"value": 1000, "unit": "rpm"}
